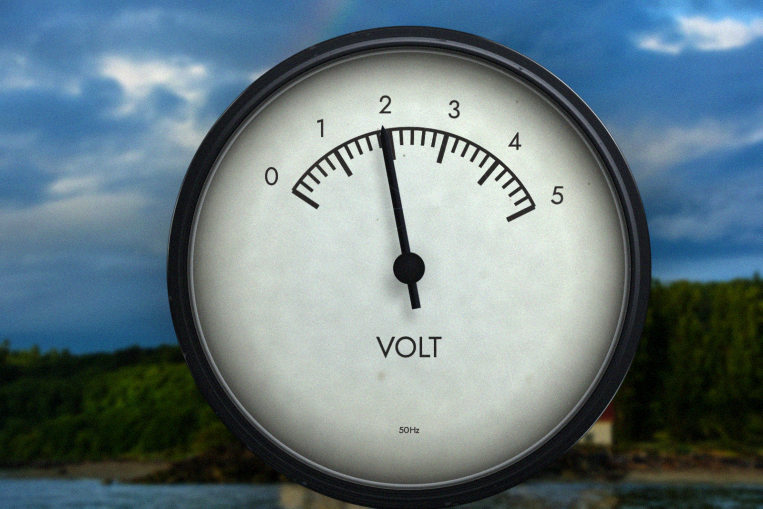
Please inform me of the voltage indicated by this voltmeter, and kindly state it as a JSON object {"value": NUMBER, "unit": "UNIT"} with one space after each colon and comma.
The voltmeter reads {"value": 1.9, "unit": "V"}
